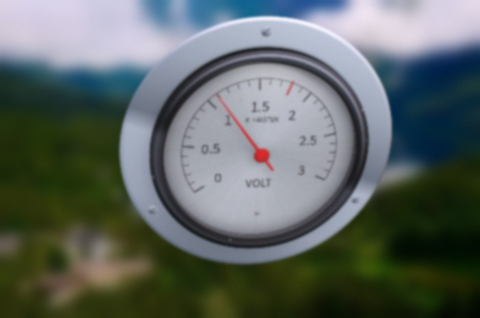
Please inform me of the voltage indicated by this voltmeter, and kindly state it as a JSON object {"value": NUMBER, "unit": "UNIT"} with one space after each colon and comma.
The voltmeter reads {"value": 1.1, "unit": "V"}
